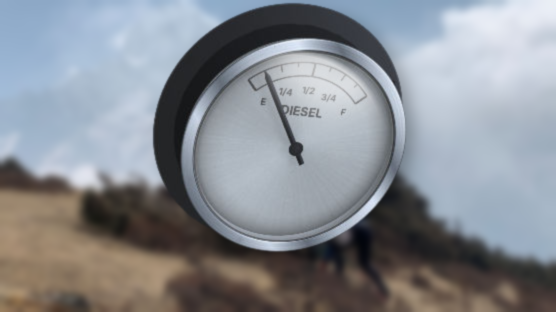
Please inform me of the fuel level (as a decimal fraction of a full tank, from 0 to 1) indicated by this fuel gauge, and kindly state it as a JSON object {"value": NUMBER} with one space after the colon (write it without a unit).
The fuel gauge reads {"value": 0.125}
